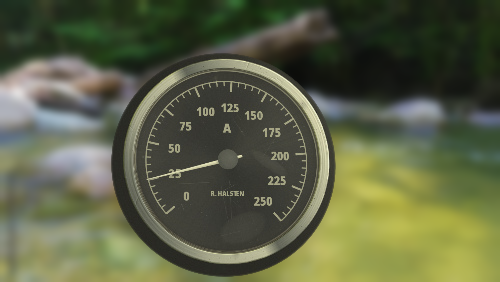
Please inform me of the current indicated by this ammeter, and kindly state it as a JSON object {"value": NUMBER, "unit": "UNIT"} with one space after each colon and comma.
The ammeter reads {"value": 25, "unit": "A"}
